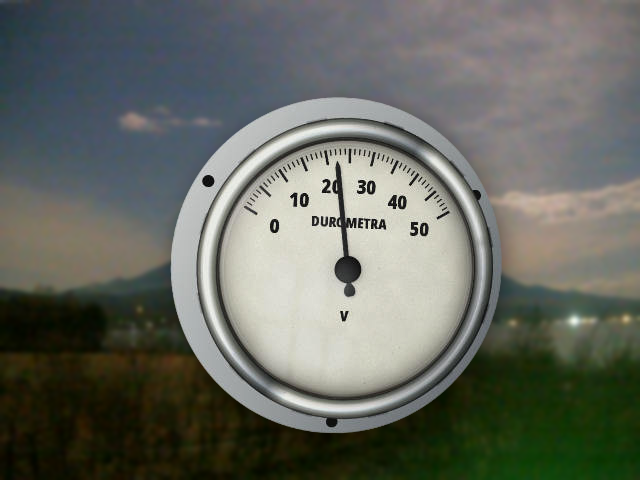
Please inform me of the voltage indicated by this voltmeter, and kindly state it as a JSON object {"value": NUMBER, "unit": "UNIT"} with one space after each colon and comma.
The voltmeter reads {"value": 22, "unit": "V"}
